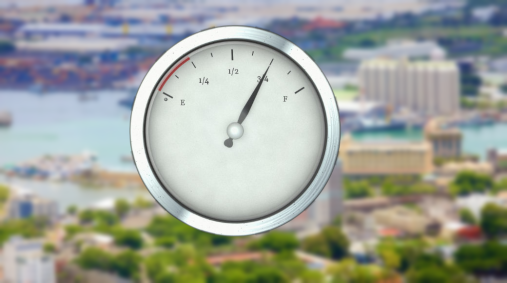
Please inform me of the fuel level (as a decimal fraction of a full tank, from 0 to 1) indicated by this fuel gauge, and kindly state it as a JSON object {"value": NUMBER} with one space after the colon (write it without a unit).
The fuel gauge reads {"value": 0.75}
